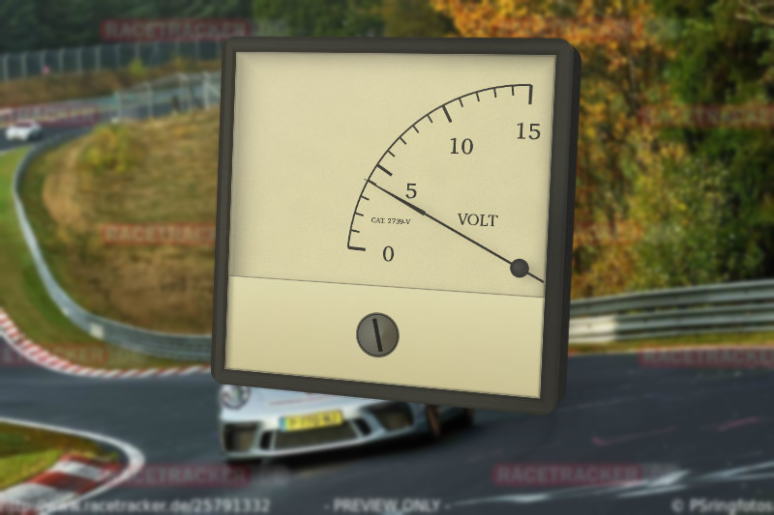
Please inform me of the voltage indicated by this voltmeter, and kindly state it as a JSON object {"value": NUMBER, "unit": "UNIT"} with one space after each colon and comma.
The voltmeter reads {"value": 4, "unit": "V"}
